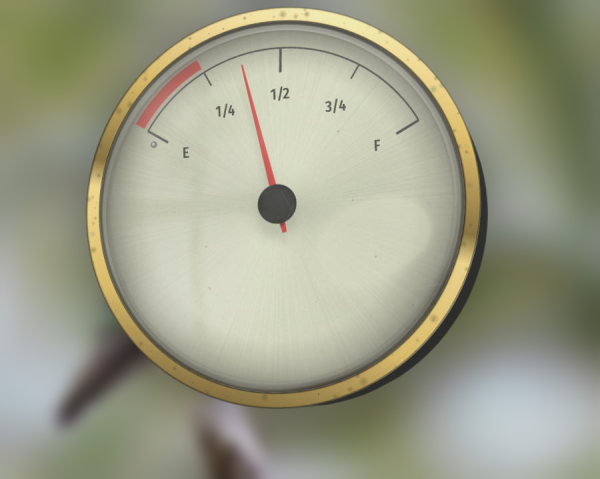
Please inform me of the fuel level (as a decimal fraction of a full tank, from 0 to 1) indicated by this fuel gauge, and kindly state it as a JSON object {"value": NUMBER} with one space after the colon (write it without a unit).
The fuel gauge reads {"value": 0.375}
